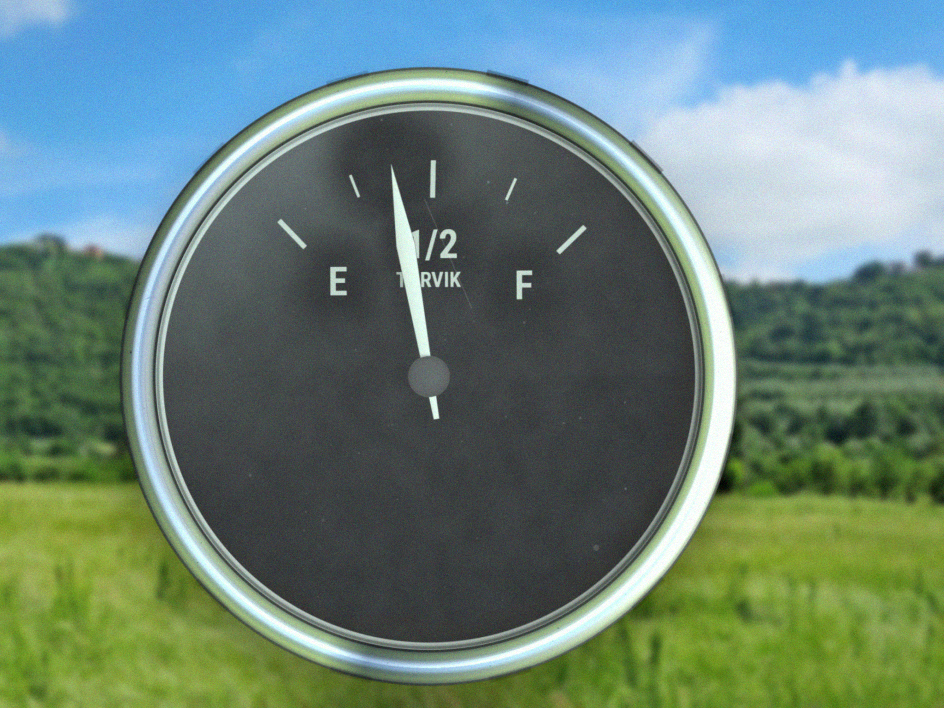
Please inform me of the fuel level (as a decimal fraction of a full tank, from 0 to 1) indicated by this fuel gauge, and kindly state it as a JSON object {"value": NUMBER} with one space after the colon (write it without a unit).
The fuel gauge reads {"value": 0.375}
